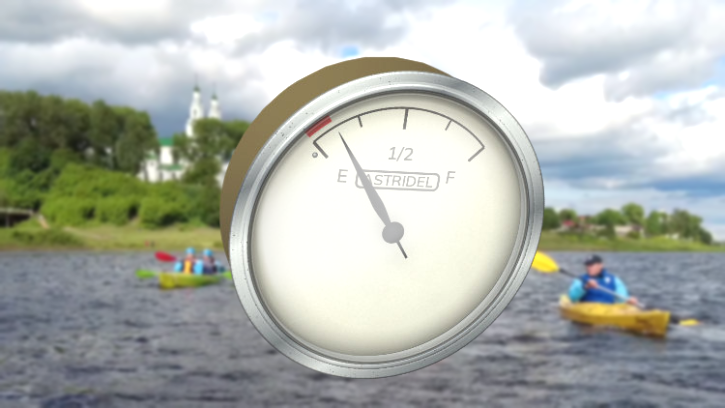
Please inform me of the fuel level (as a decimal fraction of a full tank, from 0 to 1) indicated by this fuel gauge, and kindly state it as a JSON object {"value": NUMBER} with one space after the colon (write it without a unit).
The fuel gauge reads {"value": 0.125}
